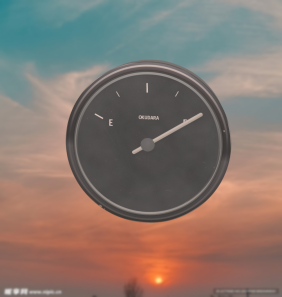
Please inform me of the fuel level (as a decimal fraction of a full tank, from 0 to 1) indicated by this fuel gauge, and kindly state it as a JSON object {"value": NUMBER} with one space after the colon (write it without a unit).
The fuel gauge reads {"value": 1}
